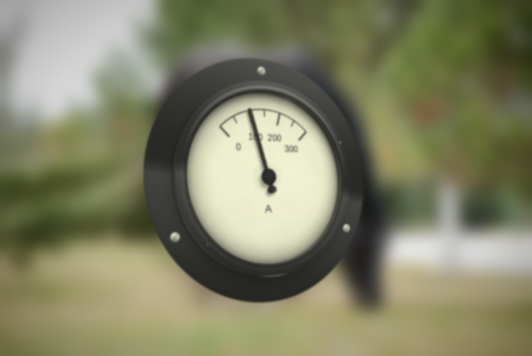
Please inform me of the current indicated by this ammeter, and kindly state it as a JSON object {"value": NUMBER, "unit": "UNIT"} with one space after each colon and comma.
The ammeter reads {"value": 100, "unit": "A"}
